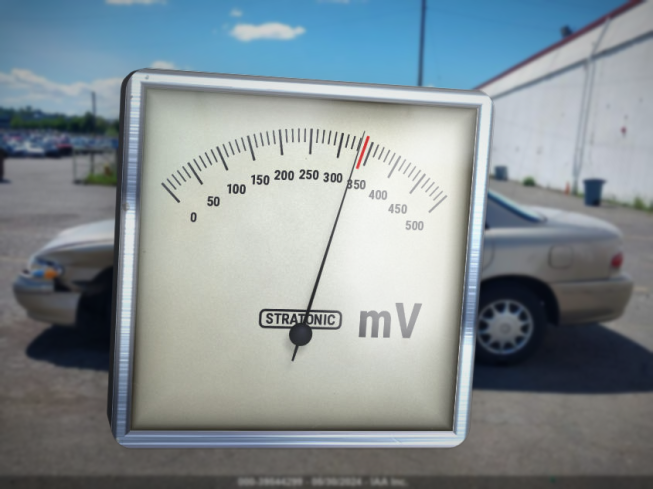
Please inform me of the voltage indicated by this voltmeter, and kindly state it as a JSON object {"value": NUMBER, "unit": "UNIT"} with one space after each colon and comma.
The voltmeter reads {"value": 330, "unit": "mV"}
